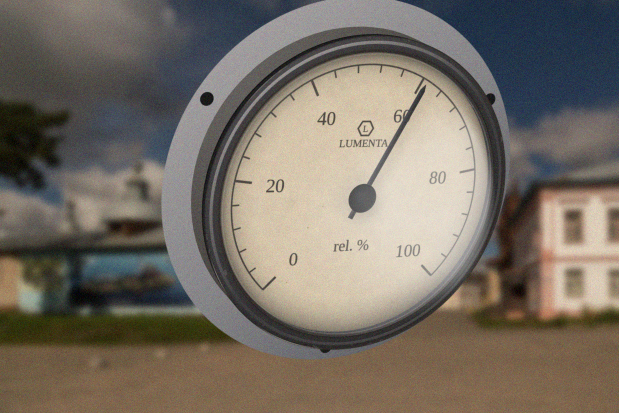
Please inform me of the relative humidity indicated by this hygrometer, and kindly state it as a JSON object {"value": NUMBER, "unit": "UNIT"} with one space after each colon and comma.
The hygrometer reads {"value": 60, "unit": "%"}
